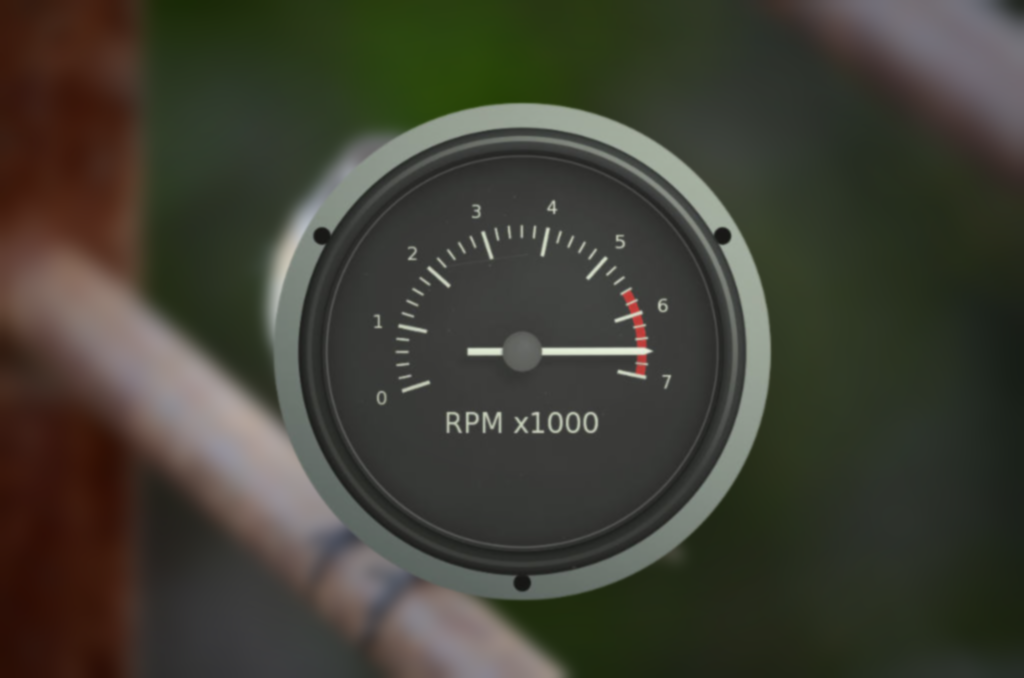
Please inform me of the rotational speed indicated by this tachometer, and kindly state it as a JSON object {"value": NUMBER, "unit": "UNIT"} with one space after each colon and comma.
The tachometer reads {"value": 6600, "unit": "rpm"}
